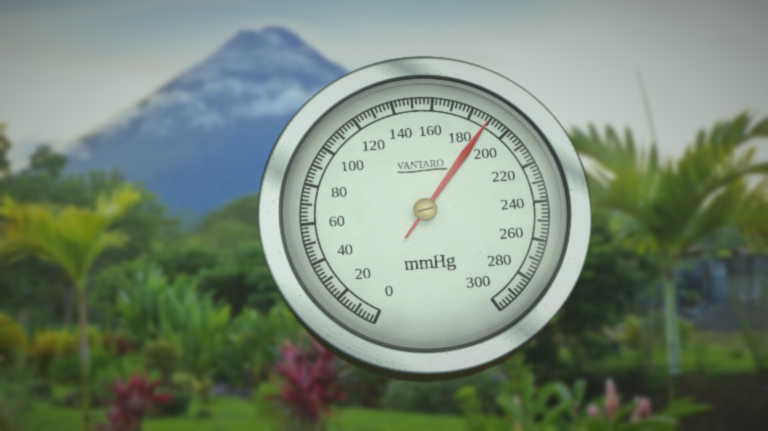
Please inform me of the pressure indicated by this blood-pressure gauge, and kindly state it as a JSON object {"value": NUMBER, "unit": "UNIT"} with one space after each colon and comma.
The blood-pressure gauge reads {"value": 190, "unit": "mmHg"}
